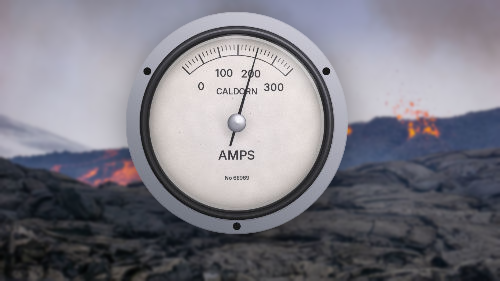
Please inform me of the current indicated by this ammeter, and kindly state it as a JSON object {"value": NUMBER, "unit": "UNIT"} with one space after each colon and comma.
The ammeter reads {"value": 200, "unit": "A"}
